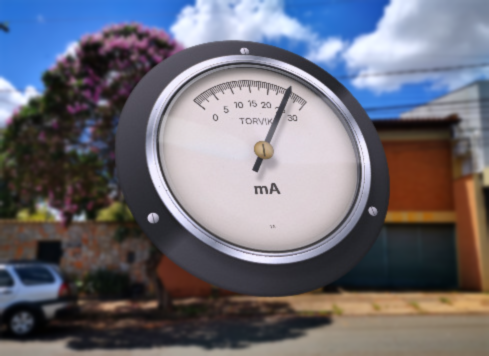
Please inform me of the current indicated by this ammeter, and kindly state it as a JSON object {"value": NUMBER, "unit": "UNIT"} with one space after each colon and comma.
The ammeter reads {"value": 25, "unit": "mA"}
